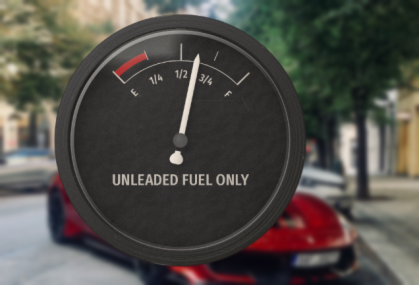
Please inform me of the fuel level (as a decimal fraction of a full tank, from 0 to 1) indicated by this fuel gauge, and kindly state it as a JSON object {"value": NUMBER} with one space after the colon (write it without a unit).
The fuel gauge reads {"value": 0.625}
